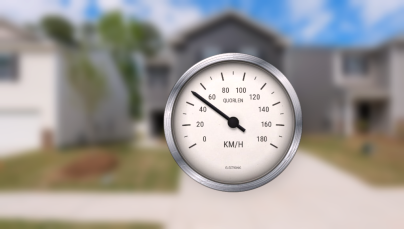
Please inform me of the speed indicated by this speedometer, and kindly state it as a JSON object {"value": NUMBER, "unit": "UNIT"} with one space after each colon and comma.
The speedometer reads {"value": 50, "unit": "km/h"}
